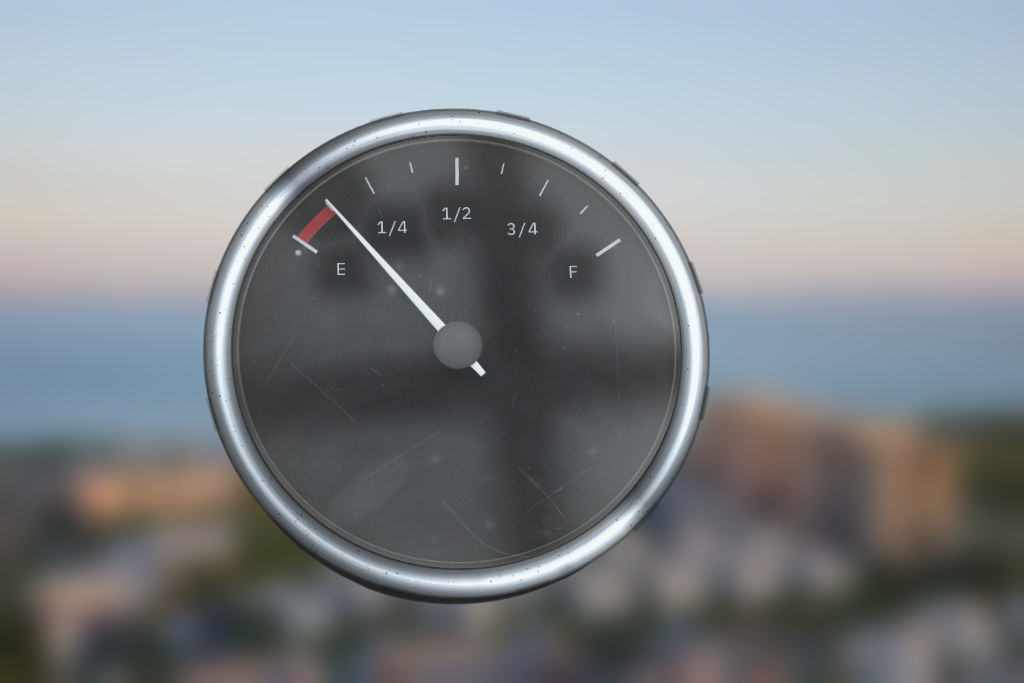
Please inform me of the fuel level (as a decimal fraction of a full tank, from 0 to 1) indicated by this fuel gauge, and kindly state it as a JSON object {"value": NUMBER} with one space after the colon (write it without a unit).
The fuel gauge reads {"value": 0.125}
